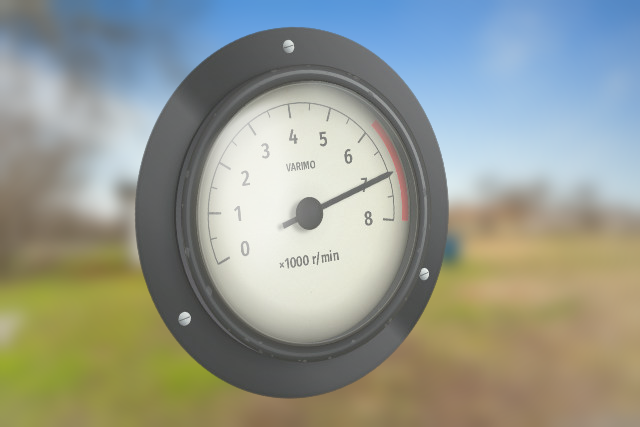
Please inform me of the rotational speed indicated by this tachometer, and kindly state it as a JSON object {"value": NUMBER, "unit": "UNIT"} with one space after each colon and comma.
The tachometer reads {"value": 7000, "unit": "rpm"}
